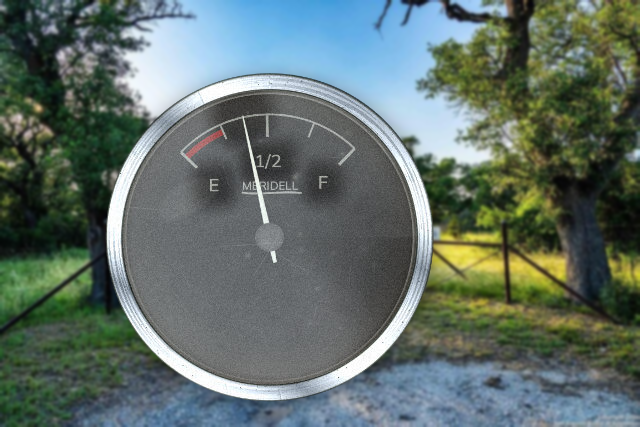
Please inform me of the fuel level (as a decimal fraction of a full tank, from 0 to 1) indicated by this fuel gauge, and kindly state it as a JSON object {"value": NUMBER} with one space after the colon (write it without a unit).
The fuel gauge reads {"value": 0.375}
